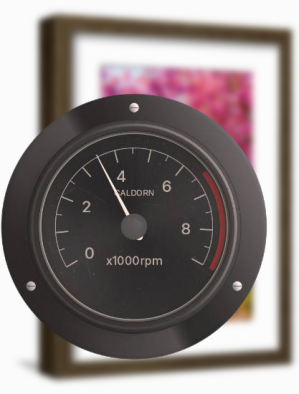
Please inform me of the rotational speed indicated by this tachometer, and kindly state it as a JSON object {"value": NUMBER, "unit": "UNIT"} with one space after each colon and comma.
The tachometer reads {"value": 3500, "unit": "rpm"}
